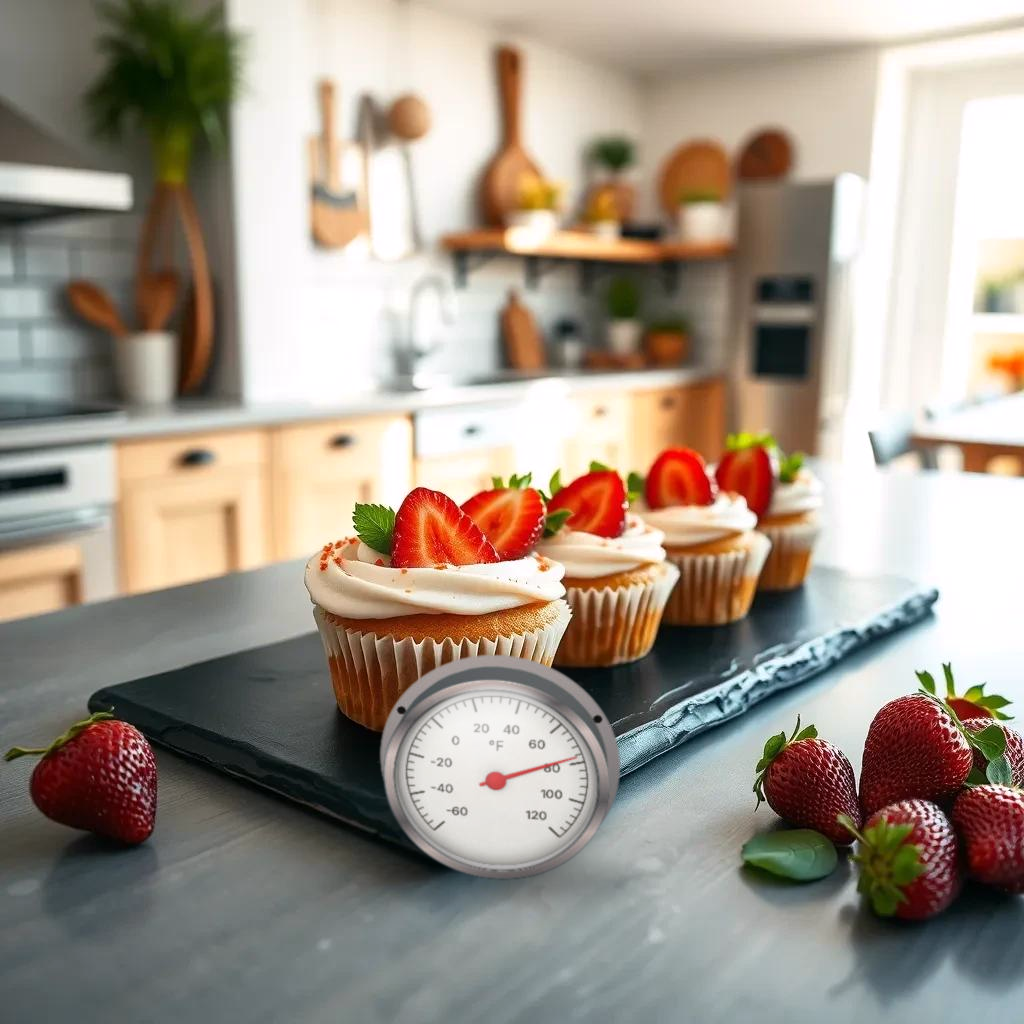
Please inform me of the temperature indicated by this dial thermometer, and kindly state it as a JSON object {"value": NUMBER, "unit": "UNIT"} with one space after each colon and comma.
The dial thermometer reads {"value": 76, "unit": "°F"}
